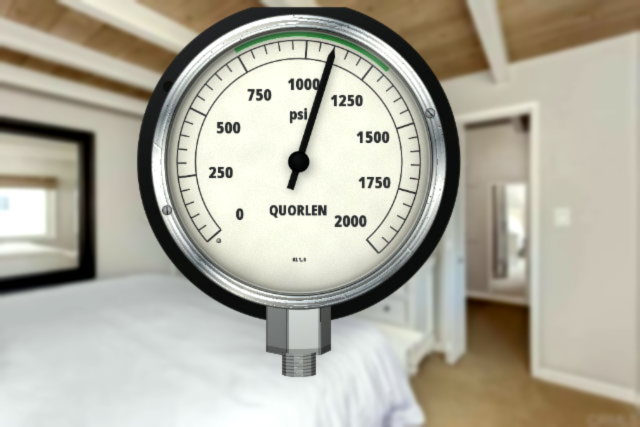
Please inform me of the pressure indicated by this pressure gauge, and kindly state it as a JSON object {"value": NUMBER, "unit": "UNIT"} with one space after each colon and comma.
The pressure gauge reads {"value": 1100, "unit": "psi"}
